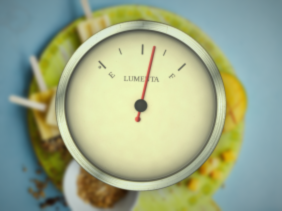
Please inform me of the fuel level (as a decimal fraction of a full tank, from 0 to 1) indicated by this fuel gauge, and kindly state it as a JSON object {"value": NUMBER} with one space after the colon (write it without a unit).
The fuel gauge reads {"value": 0.625}
